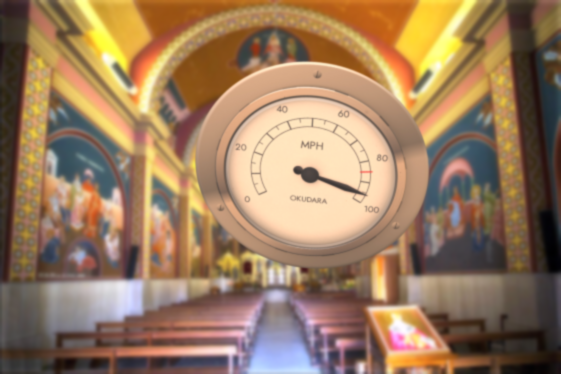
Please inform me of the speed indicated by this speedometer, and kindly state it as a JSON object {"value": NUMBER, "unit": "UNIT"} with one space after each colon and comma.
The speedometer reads {"value": 95, "unit": "mph"}
